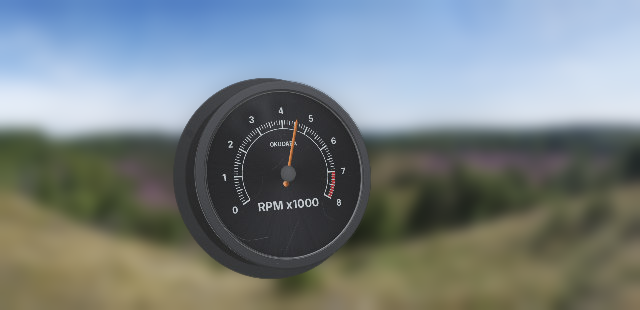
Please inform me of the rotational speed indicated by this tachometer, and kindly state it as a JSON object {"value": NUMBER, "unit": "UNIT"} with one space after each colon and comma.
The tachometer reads {"value": 4500, "unit": "rpm"}
